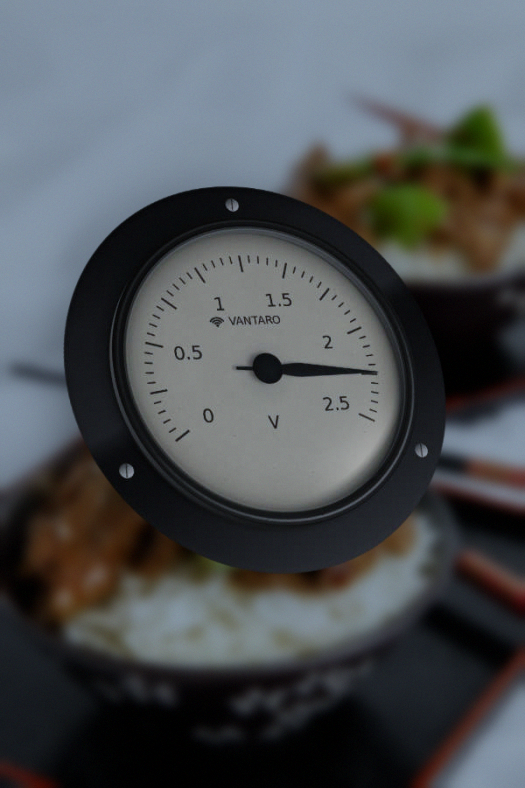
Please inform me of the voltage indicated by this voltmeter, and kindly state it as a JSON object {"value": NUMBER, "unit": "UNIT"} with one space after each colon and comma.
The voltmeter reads {"value": 2.25, "unit": "V"}
